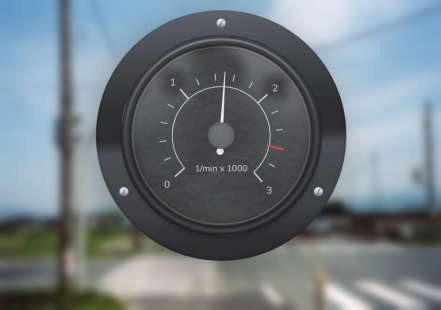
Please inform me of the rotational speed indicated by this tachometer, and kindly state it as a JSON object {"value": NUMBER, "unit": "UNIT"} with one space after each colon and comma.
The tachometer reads {"value": 1500, "unit": "rpm"}
